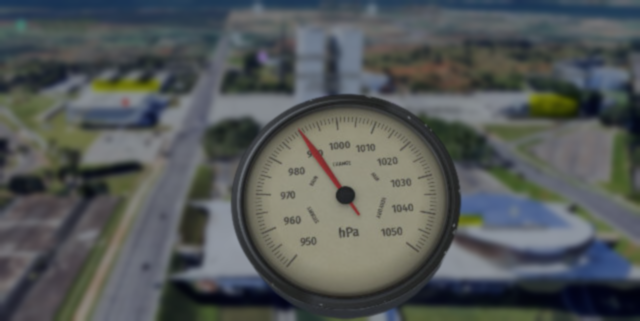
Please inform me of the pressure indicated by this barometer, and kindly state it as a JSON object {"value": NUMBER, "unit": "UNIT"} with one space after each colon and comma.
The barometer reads {"value": 990, "unit": "hPa"}
